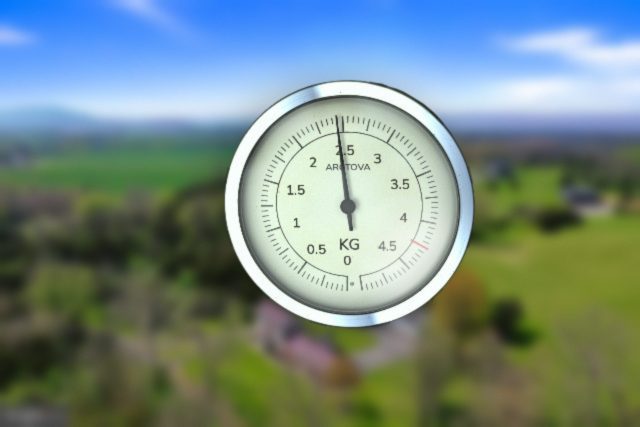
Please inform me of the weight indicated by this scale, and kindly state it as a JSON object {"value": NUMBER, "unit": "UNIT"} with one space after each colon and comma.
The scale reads {"value": 2.45, "unit": "kg"}
